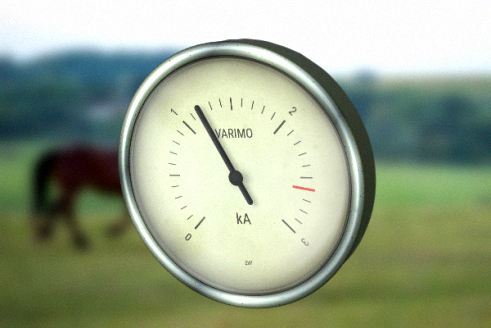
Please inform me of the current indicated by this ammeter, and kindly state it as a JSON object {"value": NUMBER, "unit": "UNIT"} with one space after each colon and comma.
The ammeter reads {"value": 1.2, "unit": "kA"}
